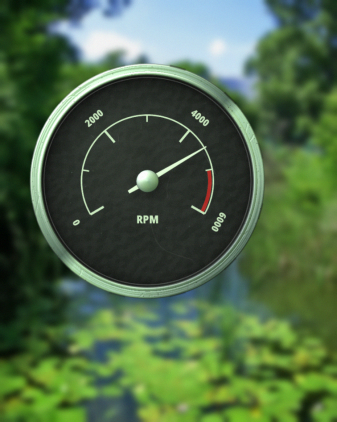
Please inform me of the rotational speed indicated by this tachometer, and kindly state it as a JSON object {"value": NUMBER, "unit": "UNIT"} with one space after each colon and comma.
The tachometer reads {"value": 4500, "unit": "rpm"}
